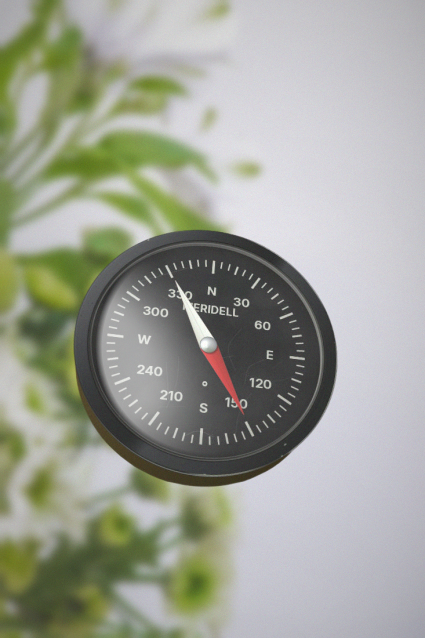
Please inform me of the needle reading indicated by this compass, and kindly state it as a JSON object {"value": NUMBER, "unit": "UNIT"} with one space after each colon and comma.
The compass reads {"value": 150, "unit": "°"}
